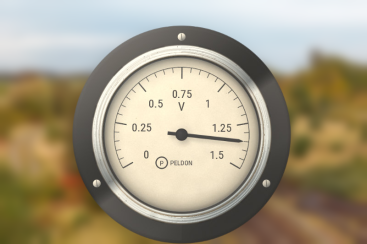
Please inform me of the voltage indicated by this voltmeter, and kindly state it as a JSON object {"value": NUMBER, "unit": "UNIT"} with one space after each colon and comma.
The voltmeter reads {"value": 1.35, "unit": "V"}
